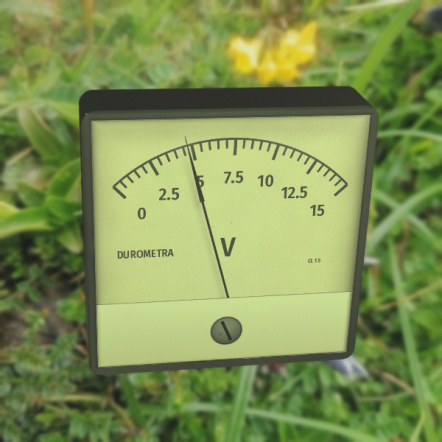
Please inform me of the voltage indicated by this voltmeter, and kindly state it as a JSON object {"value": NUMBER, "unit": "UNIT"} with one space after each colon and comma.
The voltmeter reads {"value": 4.75, "unit": "V"}
